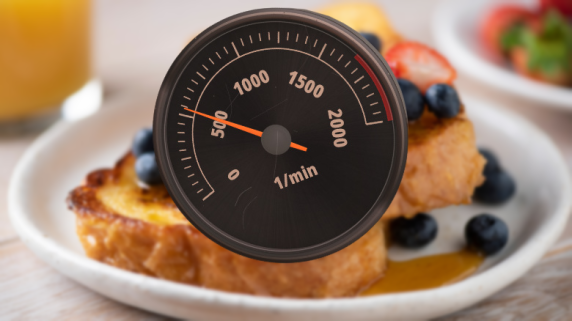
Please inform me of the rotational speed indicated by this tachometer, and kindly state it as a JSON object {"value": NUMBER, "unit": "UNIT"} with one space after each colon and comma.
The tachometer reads {"value": 550, "unit": "rpm"}
